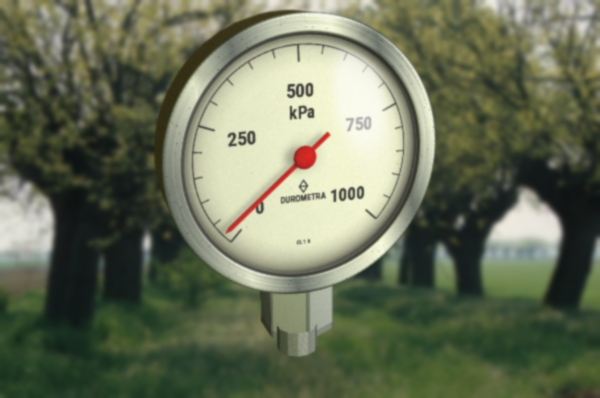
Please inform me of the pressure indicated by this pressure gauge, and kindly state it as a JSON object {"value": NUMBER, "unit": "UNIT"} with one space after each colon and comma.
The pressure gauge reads {"value": 25, "unit": "kPa"}
